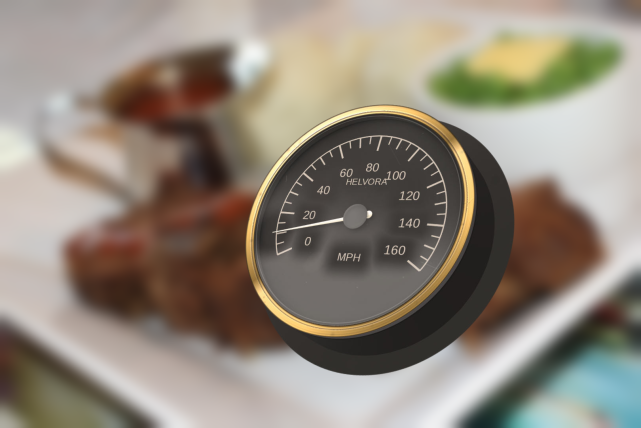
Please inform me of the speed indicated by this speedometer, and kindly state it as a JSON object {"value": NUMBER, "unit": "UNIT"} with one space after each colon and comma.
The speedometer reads {"value": 10, "unit": "mph"}
